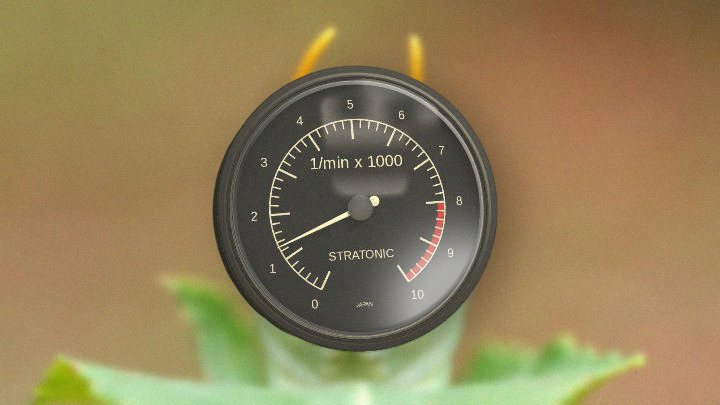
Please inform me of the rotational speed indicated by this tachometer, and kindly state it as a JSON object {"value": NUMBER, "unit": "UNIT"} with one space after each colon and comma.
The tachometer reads {"value": 1300, "unit": "rpm"}
